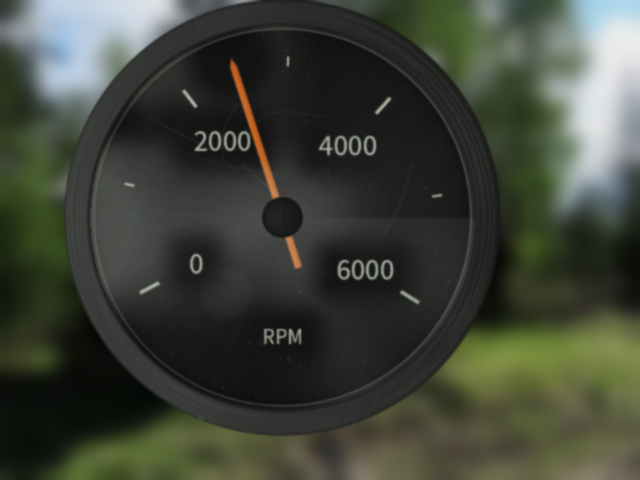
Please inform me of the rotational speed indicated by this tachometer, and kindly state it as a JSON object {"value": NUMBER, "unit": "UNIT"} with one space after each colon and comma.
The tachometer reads {"value": 2500, "unit": "rpm"}
